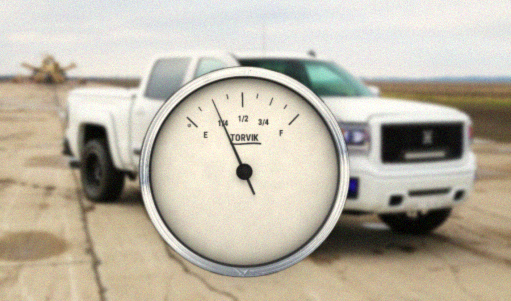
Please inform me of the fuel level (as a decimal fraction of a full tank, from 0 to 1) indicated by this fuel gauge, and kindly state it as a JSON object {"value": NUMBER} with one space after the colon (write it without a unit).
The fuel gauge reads {"value": 0.25}
